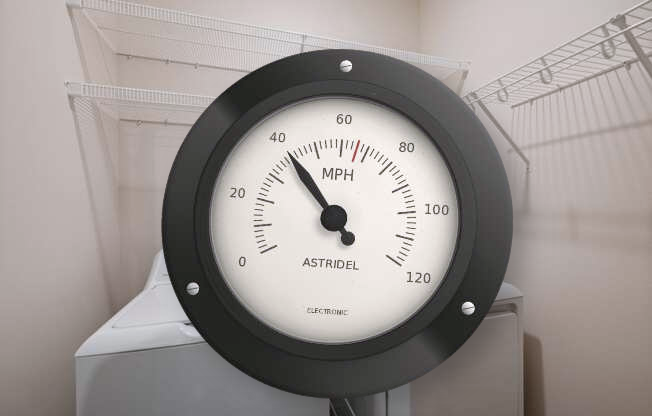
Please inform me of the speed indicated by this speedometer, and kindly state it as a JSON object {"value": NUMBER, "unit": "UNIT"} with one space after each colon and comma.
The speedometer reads {"value": 40, "unit": "mph"}
